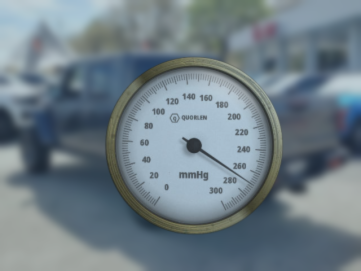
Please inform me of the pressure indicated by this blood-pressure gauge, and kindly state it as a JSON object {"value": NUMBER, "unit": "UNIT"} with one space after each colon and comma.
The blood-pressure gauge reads {"value": 270, "unit": "mmHg"}
